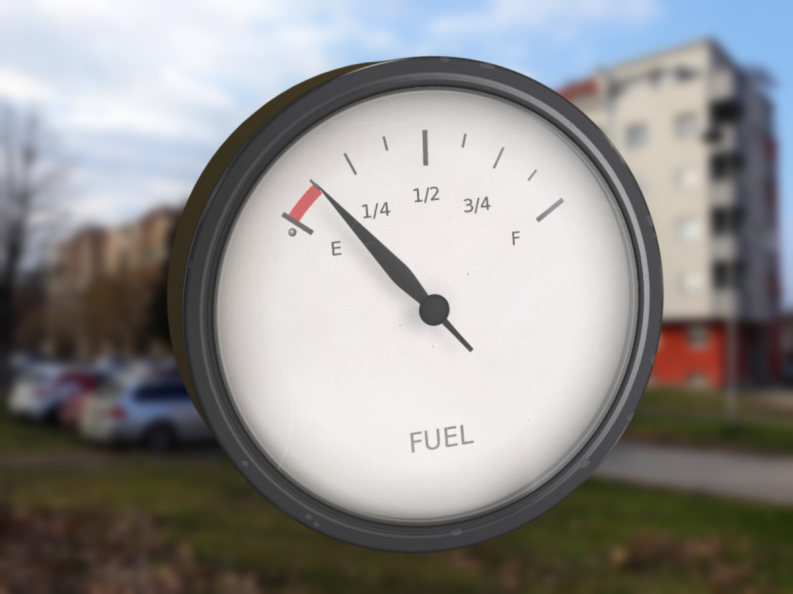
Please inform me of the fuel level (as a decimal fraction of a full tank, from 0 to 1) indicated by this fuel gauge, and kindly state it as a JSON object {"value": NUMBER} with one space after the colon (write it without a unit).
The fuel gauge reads {"value": 0.125}
